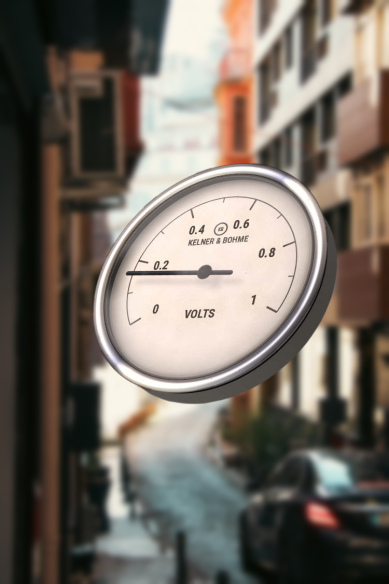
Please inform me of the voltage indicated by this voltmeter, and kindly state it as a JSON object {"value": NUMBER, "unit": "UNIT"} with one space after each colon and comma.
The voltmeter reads {"value": 0.15, "unit": "V"}
